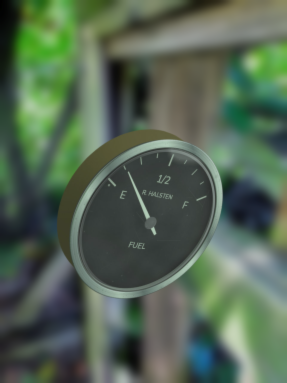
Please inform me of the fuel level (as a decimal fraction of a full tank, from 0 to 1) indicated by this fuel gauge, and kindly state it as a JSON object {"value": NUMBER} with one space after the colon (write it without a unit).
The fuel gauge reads {"value": 0.125}
